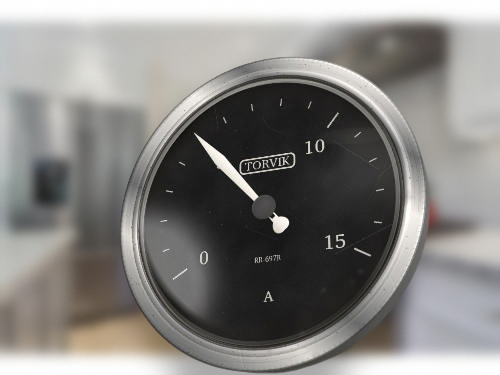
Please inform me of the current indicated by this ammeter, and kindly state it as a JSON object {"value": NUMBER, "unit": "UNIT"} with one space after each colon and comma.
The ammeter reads {"value": 5, "unit": "A"}
